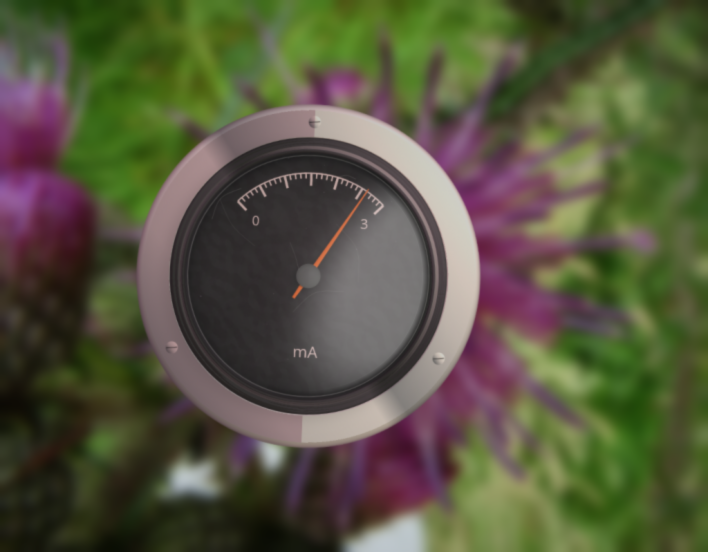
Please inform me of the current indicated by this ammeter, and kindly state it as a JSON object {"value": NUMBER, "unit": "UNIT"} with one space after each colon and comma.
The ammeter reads {"value": 2.6, "unit": "mA"}
